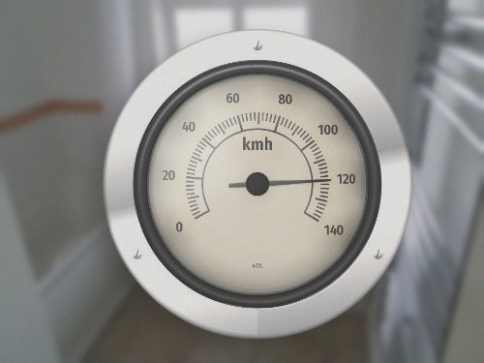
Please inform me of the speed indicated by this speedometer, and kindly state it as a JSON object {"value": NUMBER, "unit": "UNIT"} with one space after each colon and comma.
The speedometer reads {"value": 120, "unit": "km/h"}
